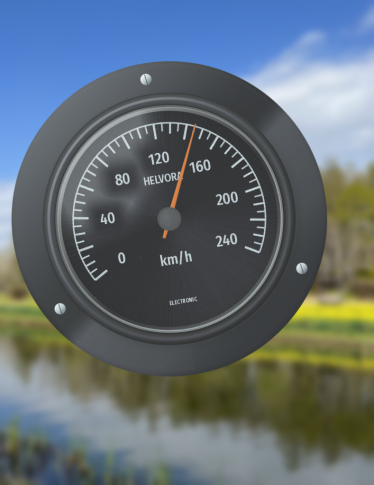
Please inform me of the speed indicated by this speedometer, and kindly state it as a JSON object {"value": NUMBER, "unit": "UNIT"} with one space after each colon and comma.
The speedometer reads {"value": 145, "unit": "km/h"}
